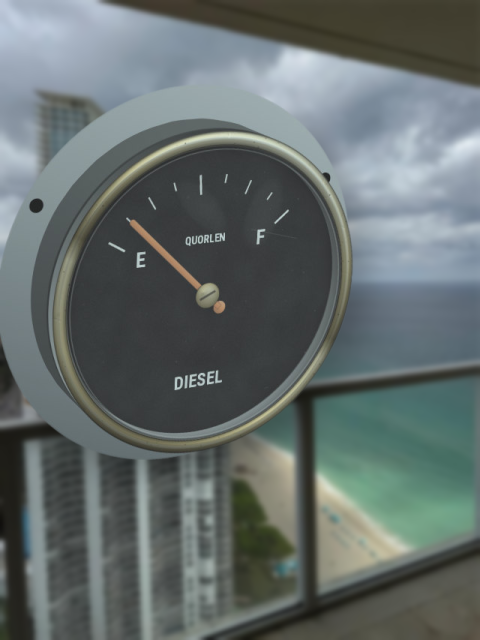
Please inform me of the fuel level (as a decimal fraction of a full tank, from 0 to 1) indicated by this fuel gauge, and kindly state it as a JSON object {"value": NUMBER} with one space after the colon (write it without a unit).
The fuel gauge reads {"value": 0.125}
